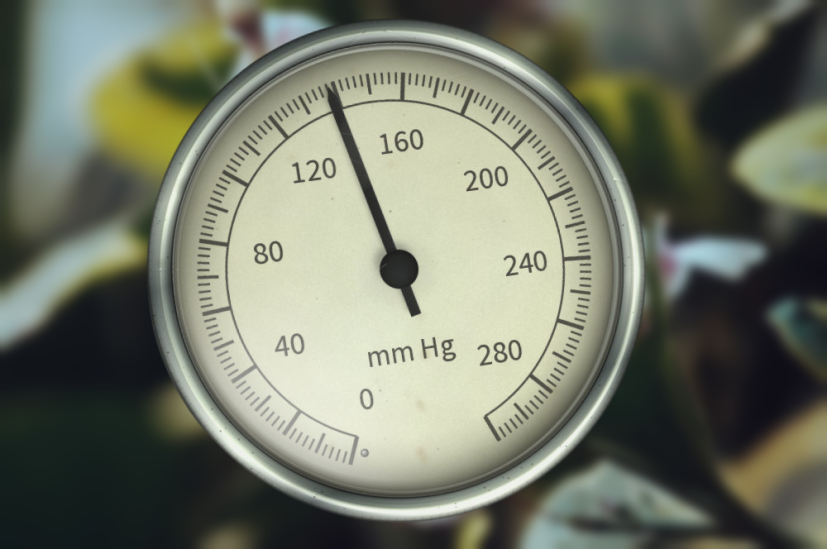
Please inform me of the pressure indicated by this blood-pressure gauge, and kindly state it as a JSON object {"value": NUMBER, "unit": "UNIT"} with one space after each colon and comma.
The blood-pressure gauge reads {"value": 138, "unit": "mmHg"}
